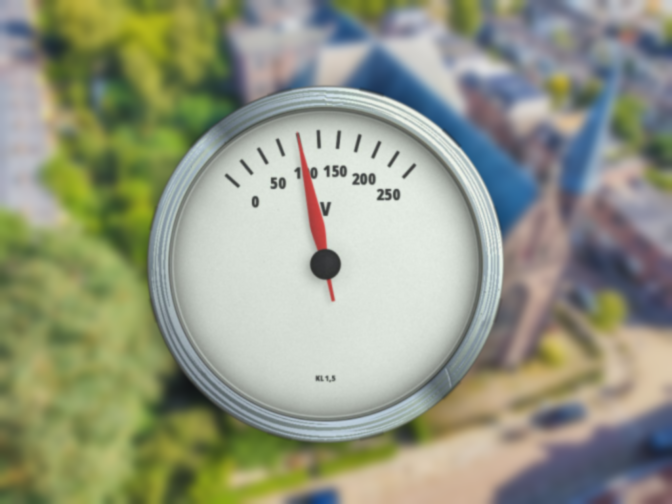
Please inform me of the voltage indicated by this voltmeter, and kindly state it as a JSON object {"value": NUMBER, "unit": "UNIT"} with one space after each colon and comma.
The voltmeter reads {"value": 100, "unit": "V"}
